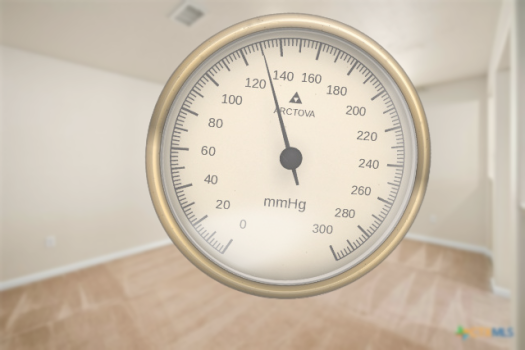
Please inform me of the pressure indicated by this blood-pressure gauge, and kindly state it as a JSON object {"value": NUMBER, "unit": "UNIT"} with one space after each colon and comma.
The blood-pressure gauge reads {"value": 130, "unit": "mmHg"}
